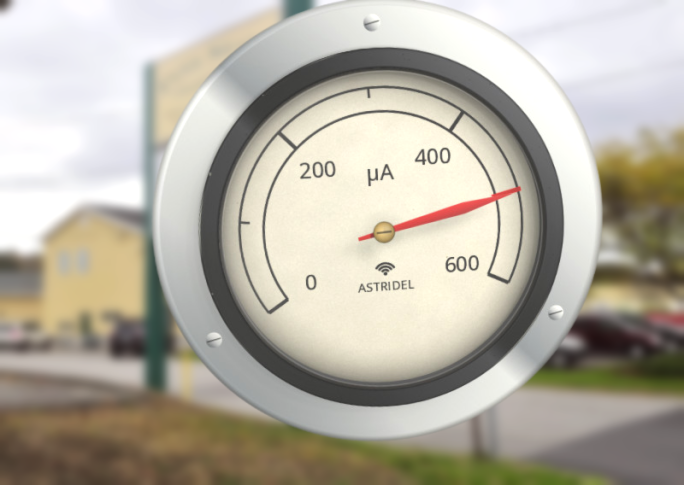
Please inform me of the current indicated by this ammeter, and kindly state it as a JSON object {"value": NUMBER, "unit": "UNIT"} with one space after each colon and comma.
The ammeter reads {"value": 500, "unit": "µA"}
